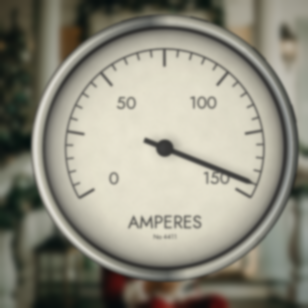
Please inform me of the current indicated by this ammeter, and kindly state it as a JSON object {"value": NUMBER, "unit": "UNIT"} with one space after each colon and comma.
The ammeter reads {"value": 145, "unit": "A"}
